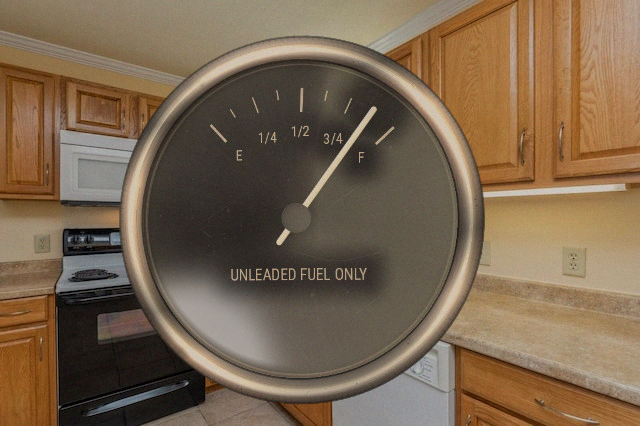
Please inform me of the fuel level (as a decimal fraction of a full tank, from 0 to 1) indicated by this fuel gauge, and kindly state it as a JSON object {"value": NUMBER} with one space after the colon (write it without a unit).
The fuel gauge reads {"value": 0.875}
